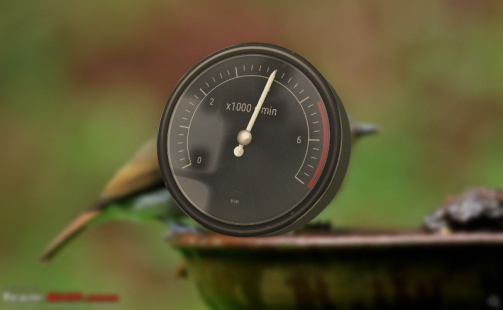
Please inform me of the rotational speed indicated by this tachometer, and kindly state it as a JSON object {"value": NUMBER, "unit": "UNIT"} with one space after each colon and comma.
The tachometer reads {"value": 4000, "unit": "rpm"}
